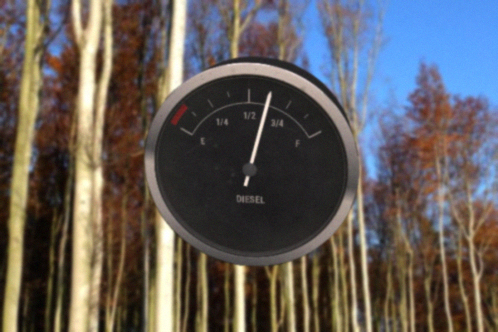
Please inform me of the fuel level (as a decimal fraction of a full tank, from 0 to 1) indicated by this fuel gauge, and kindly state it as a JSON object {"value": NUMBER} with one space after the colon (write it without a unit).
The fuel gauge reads {"value": 0.625}
